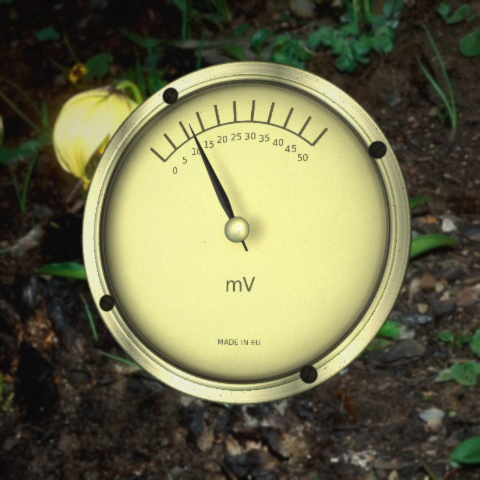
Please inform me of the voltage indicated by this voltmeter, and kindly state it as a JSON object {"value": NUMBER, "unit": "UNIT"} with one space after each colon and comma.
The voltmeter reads {"value": 12.5, "unit": "mV"}
